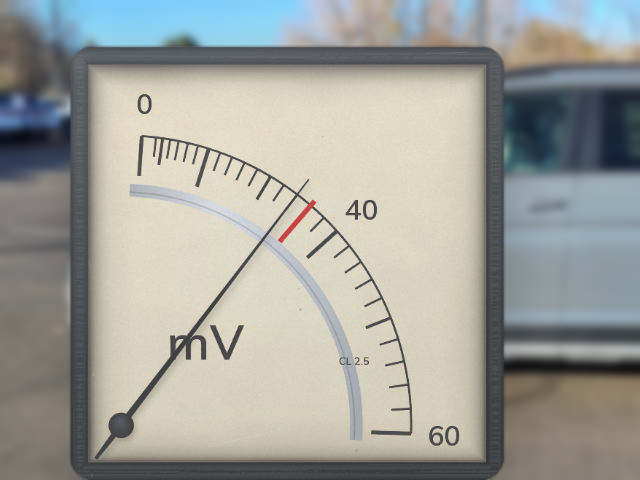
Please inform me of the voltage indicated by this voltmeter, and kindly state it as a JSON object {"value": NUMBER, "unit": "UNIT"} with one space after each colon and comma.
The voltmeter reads {"value": 34, "unit": "mV"}
